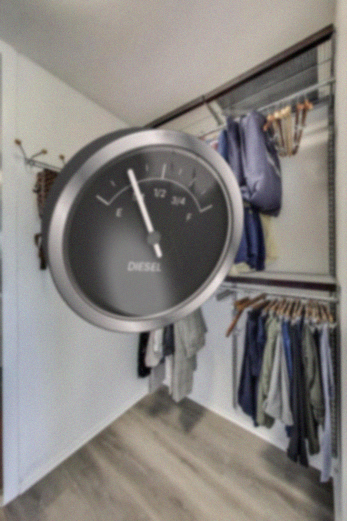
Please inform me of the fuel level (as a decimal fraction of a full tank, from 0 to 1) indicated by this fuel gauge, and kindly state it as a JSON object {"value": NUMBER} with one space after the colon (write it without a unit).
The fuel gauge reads {"value": 0.25}
